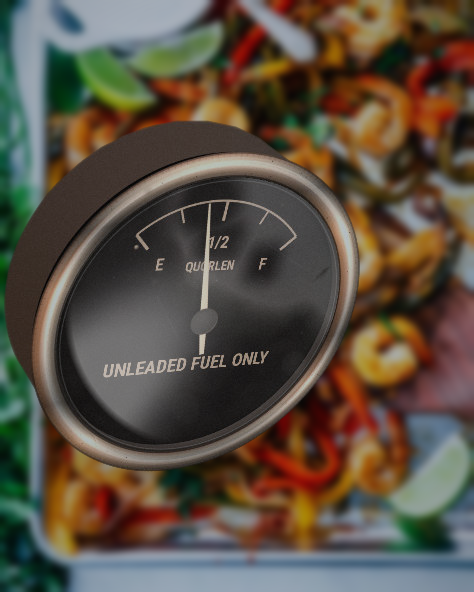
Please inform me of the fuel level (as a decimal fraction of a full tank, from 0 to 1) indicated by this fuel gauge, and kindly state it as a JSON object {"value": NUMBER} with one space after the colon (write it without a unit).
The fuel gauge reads {"value": 0.375}
